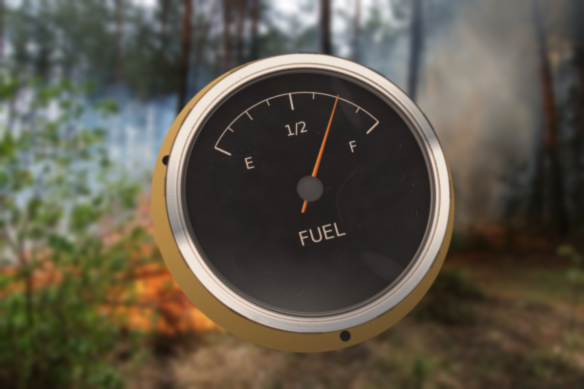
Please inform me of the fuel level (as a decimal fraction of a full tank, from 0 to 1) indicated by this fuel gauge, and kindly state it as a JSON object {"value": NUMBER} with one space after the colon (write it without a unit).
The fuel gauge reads {"value": 0.75}
